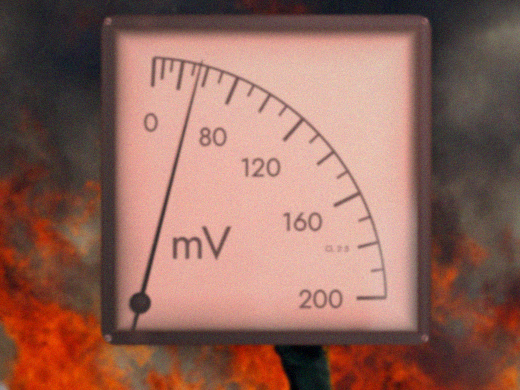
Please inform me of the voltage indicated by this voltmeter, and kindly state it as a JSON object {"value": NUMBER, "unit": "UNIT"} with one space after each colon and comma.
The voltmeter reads {"value": 55, "unit": "mV"}
